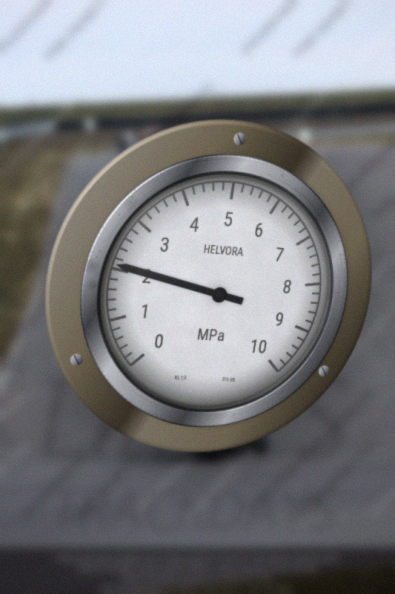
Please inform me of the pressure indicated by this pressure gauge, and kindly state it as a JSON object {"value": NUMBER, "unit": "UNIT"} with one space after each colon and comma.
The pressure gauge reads {"value": 2.1, "unit": "MPa"}
